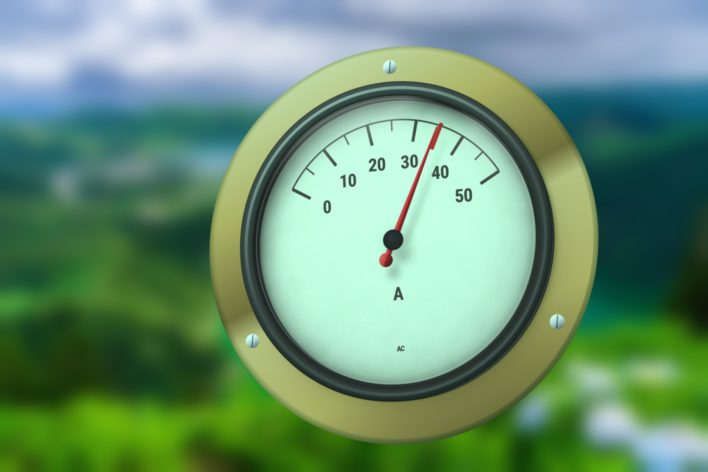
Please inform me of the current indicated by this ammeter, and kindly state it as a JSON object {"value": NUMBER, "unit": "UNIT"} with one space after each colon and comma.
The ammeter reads {"value": 35, "unit": "A"}
